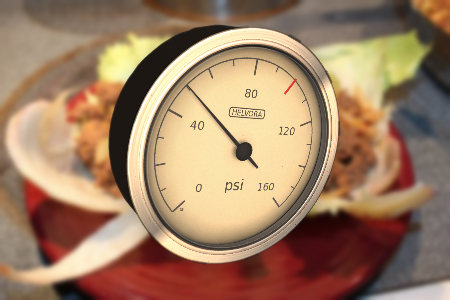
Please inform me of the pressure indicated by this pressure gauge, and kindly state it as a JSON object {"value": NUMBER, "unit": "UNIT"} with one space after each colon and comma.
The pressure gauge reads {"value": 50, "unit": "psi"}
